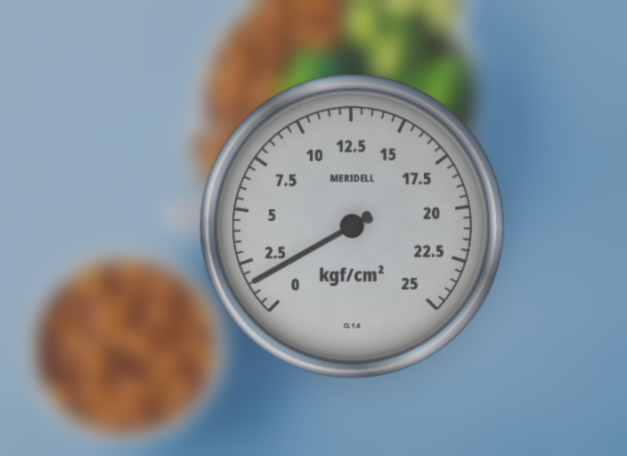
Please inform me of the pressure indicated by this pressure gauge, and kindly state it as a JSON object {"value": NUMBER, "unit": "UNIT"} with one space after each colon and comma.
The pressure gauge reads {"value": 1.5, "unit": "kg/cm²"}
